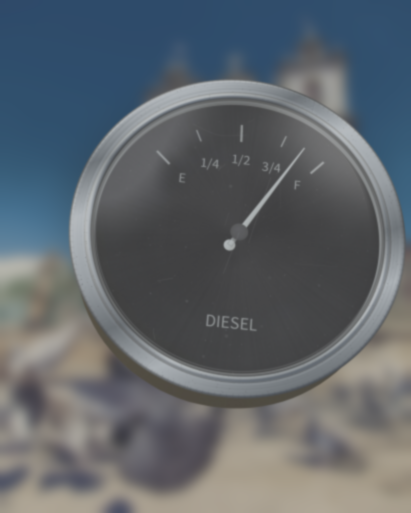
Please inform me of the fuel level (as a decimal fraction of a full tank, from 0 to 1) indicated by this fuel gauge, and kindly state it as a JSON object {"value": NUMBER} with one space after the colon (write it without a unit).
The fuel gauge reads {"value": 0.875}
